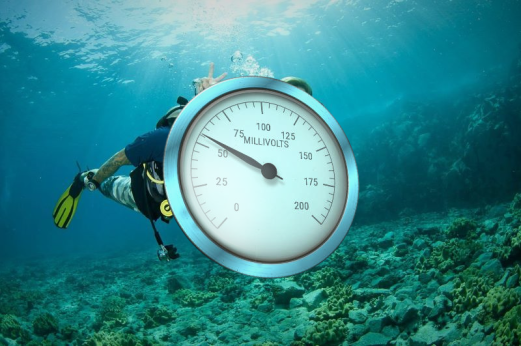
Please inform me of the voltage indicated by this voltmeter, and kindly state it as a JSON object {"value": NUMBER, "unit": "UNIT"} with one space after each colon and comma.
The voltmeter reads {"value": 55, "unit": "mV"}
